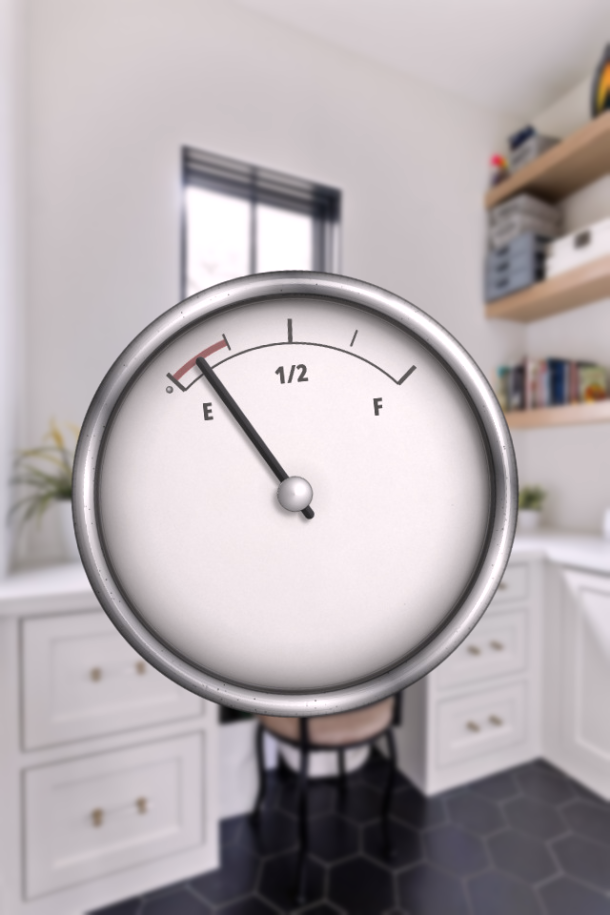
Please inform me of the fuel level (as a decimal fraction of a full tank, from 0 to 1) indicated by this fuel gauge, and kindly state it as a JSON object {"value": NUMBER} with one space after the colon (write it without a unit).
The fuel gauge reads {"value": 0.125}
